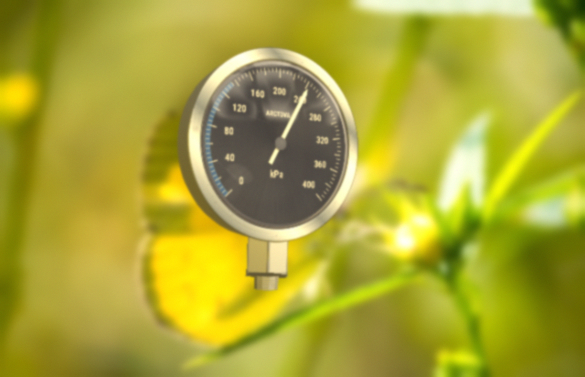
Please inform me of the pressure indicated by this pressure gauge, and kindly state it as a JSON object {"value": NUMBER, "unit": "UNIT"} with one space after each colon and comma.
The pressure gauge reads {"value": 240, "unit": "kPa"}
